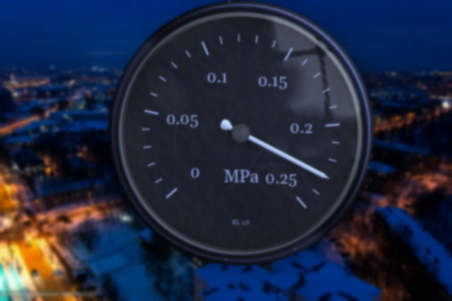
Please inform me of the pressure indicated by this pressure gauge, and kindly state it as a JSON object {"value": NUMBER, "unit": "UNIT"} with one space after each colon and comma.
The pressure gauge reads {"value": 0.23, "unit": "MPa"}
